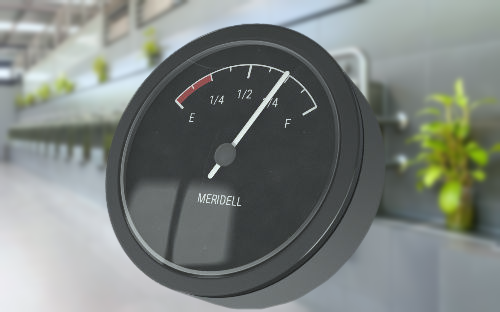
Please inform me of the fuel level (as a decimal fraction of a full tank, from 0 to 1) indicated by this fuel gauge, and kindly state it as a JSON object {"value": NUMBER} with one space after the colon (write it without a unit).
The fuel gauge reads {"value": 0.75}
